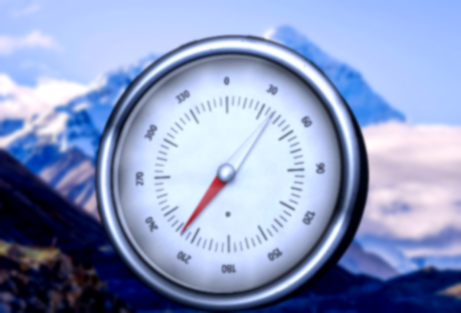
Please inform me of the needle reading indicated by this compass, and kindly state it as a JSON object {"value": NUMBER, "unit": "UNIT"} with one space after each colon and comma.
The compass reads {"value": 220, "unit": "°"}
